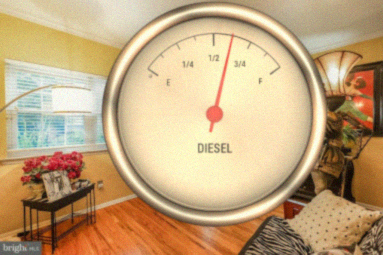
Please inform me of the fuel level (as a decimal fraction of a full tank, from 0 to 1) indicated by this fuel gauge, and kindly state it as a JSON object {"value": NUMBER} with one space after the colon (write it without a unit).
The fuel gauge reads {"value": 0.625}
